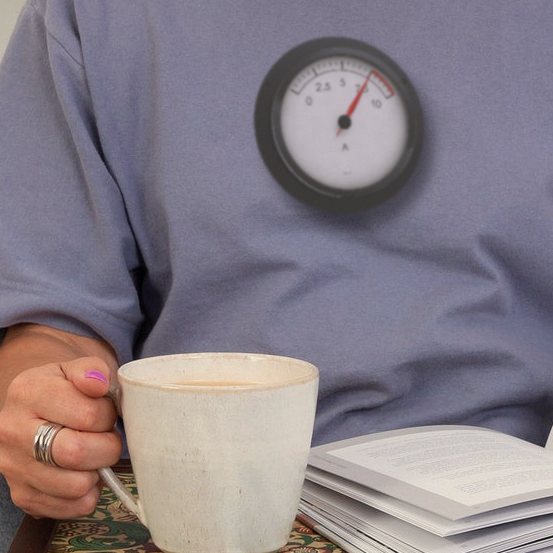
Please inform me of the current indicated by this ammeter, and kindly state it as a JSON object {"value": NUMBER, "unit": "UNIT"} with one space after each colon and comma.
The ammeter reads {"value": 7.5, "unit": "A"}
